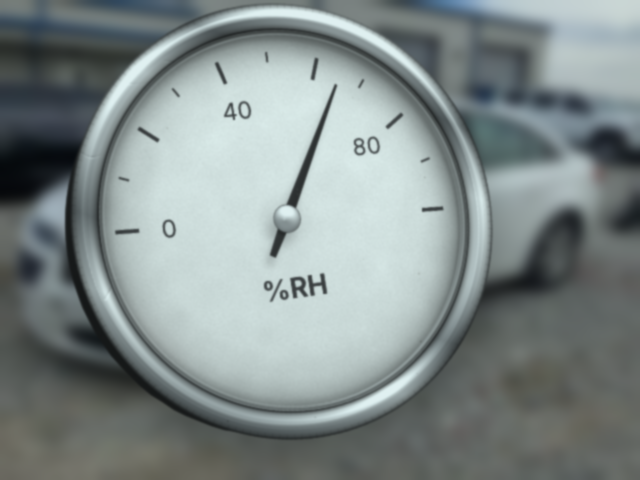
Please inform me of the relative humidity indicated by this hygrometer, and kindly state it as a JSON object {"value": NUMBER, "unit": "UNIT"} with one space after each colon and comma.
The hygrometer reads {"value": 65, "unit": "%"}
